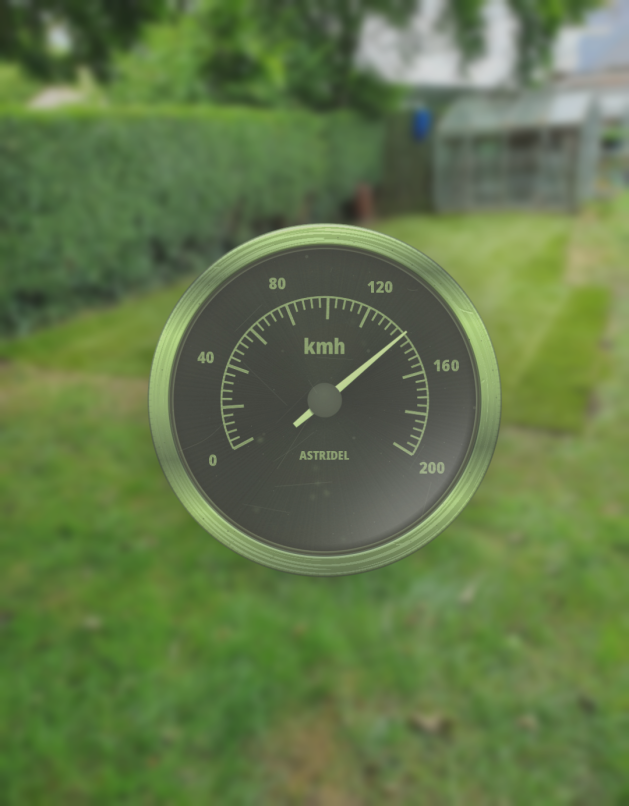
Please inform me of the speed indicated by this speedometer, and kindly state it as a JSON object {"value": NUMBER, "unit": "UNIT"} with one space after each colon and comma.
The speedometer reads {"value": 140, "unit": "km/h"}
